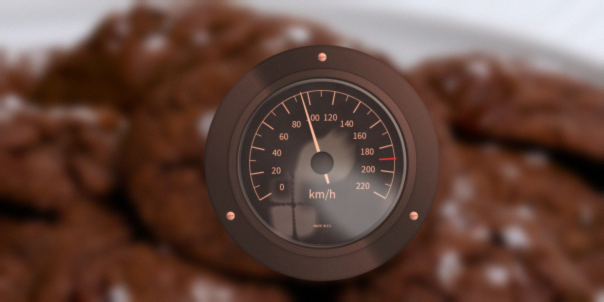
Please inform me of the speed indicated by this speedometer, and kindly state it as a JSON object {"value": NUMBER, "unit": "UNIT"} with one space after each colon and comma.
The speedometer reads {"value": 95, "unit": "km/h"}
